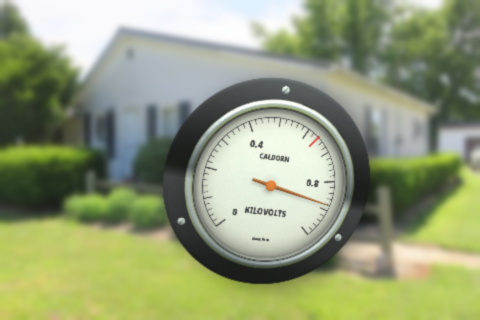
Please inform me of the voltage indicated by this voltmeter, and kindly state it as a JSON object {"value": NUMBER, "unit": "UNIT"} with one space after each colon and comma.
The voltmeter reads {"value": 0.88, "unit": "kV"}
